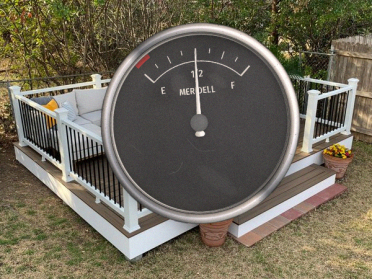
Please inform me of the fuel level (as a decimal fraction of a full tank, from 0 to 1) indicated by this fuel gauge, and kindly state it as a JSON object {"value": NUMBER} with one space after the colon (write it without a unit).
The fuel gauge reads {"value": 0.5}
